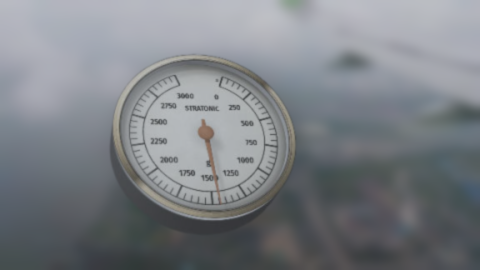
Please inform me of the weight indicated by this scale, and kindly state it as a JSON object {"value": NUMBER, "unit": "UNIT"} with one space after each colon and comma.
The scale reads {"value": 1450, "unit": "g"}
